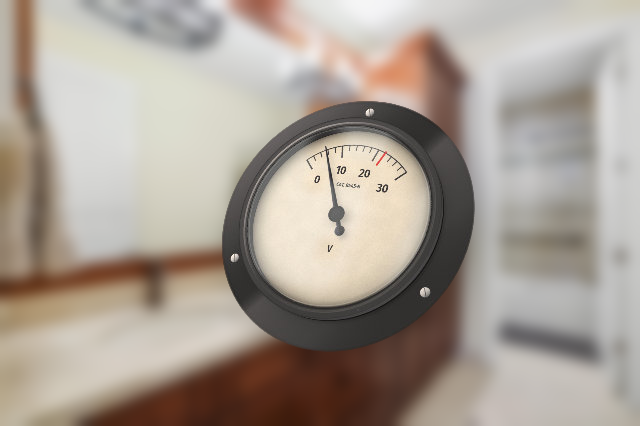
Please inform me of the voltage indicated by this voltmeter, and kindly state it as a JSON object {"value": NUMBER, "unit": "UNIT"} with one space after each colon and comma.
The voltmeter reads {"value": 6, "unit": "V"}
